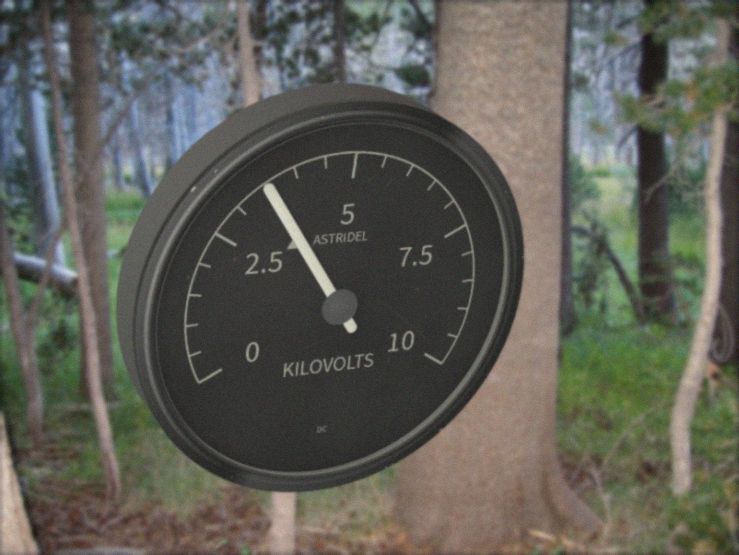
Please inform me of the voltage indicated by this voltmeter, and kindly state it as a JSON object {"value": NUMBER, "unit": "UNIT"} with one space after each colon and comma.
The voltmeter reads {"value": 3.5, "unit": "kV"}
